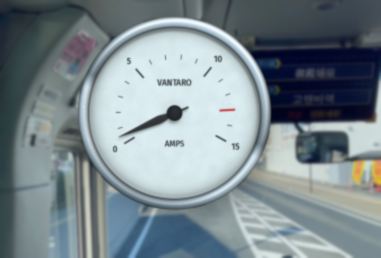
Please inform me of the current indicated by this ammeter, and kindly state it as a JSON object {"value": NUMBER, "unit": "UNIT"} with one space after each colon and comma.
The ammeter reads {"value": 0.5, "unit": "A"}
